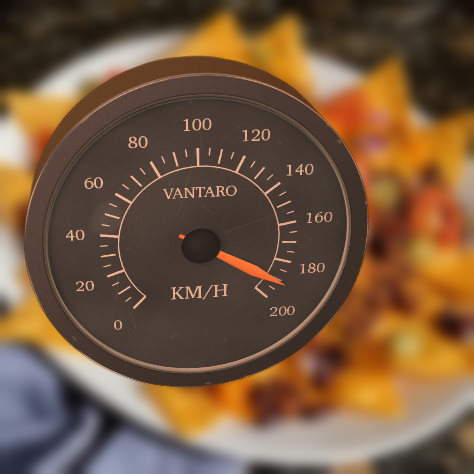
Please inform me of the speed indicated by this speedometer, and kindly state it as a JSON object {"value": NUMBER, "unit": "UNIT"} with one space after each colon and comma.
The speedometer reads {"value": 190, "unit": "km/h"}
